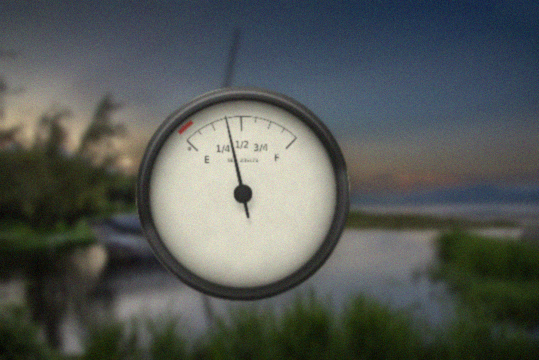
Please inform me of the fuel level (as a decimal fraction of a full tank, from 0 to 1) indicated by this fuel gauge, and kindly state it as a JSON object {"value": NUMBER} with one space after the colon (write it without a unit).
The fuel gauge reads {"value": 0.375}
